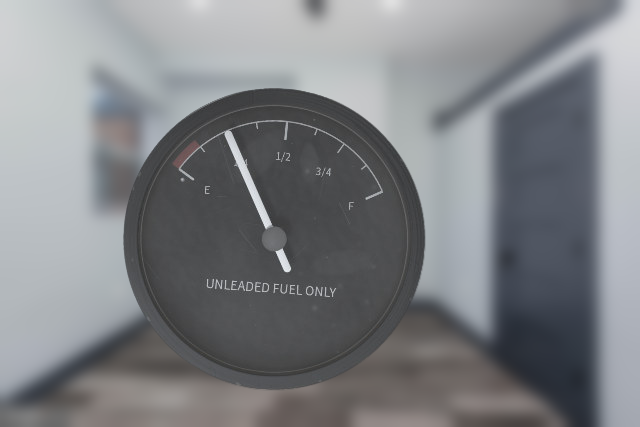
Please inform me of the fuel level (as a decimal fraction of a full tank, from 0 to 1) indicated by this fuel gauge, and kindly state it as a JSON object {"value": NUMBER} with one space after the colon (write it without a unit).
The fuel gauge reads {"value": 0.25}
